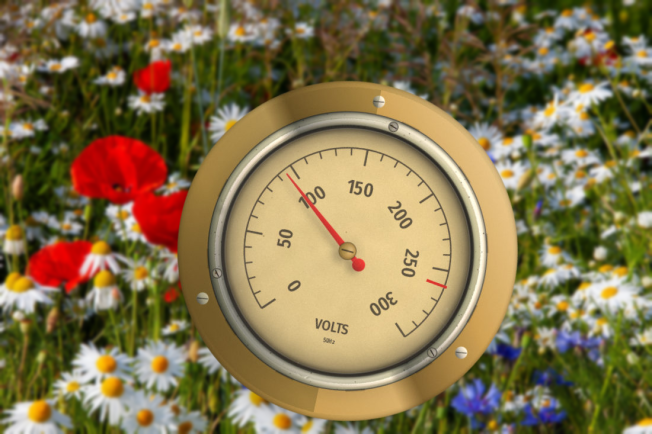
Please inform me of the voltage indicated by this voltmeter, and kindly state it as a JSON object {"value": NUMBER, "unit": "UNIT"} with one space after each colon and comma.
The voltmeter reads {"value": 95, "unit": "V"}
